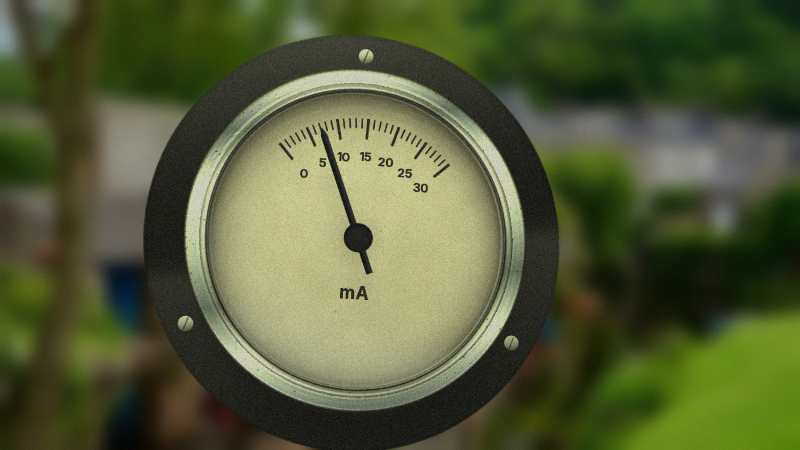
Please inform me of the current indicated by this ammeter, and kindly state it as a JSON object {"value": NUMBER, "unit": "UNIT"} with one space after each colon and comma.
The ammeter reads {"value": 7, "unit": "mA"}
